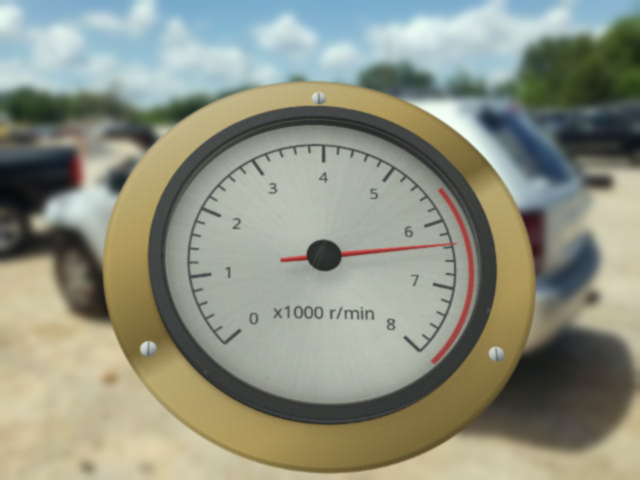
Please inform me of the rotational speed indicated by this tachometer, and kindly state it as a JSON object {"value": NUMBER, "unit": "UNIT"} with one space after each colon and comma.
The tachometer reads {"value": 6400, "unit": "rpm"}
